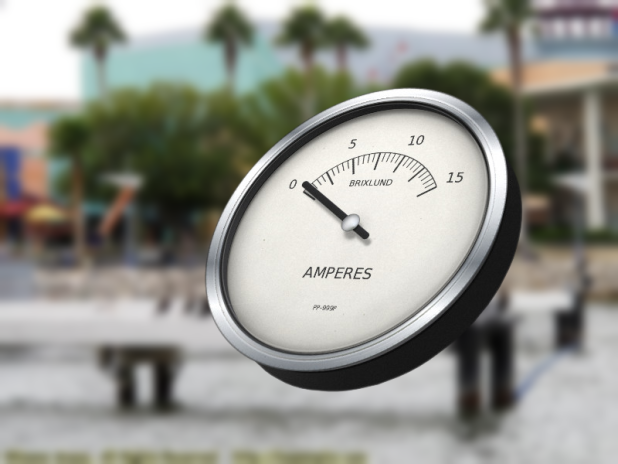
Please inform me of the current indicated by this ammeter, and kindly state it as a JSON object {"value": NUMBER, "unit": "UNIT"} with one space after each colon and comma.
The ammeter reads {"value": 0.5, "unit": "A"}
